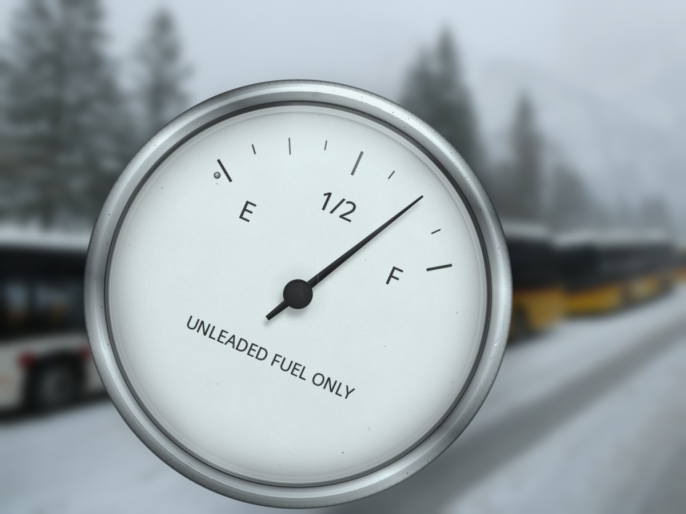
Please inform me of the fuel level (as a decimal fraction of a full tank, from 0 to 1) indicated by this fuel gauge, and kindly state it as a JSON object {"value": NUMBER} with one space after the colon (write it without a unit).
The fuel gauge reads {"value": 0.75}
